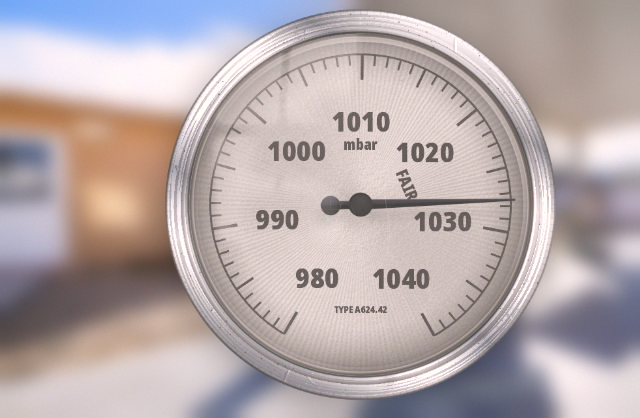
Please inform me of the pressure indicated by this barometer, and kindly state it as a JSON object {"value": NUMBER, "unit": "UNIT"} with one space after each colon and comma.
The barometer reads {"value": 1027.5, "unit": "mbar"}
